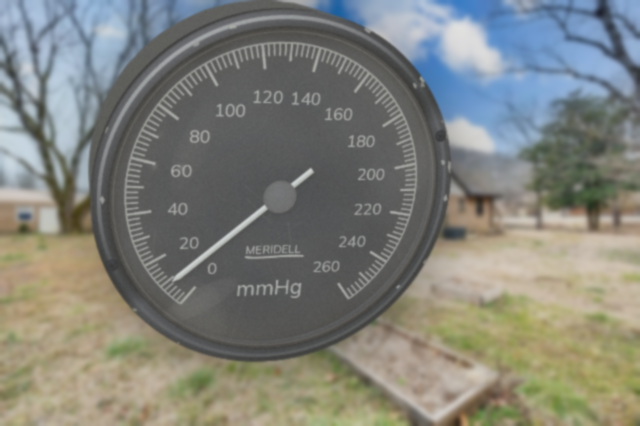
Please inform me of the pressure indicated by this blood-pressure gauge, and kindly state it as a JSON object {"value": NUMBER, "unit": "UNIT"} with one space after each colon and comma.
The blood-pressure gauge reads {"value": 10, "unit": "mmHg"}
